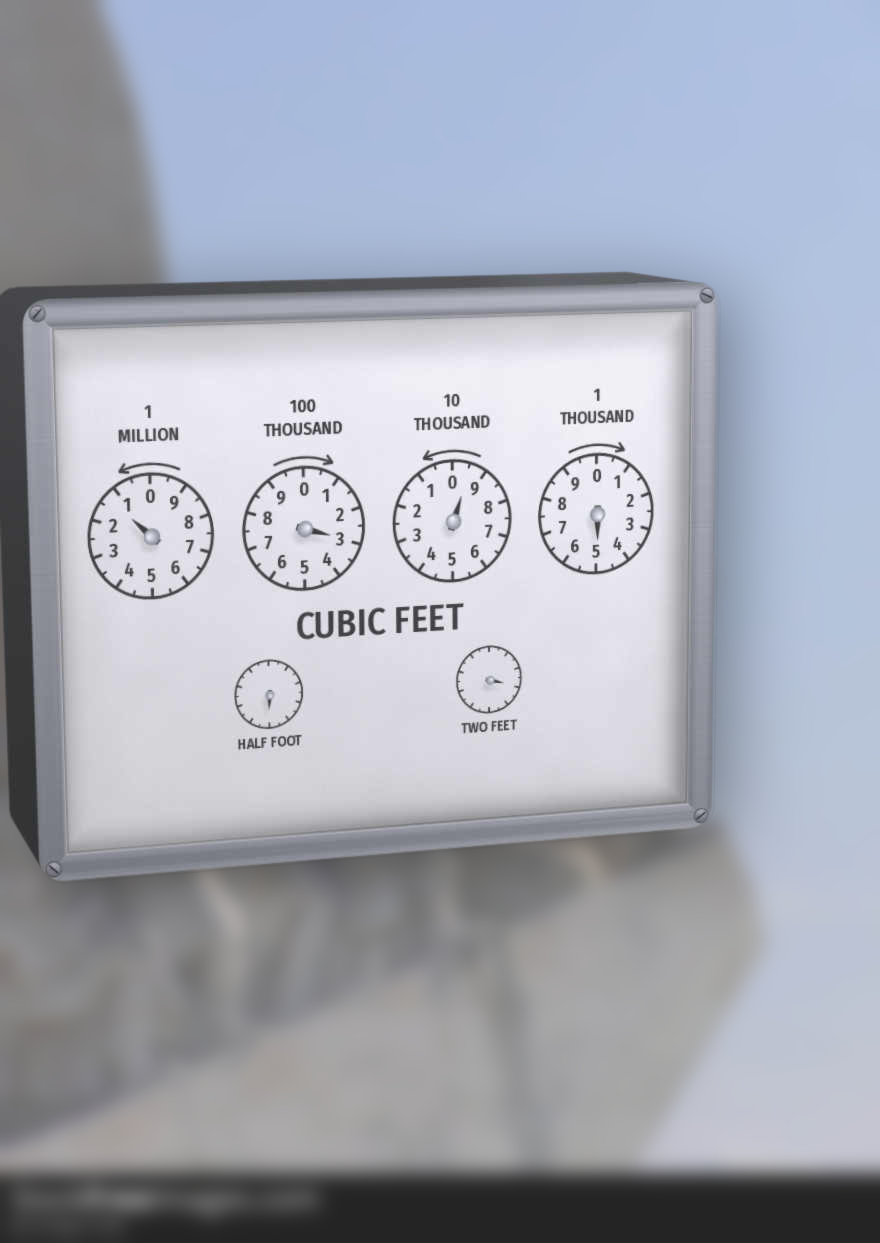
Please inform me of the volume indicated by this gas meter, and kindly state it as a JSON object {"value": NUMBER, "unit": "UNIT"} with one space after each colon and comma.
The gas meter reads {"value": 129500, "unit": "ft³"}
